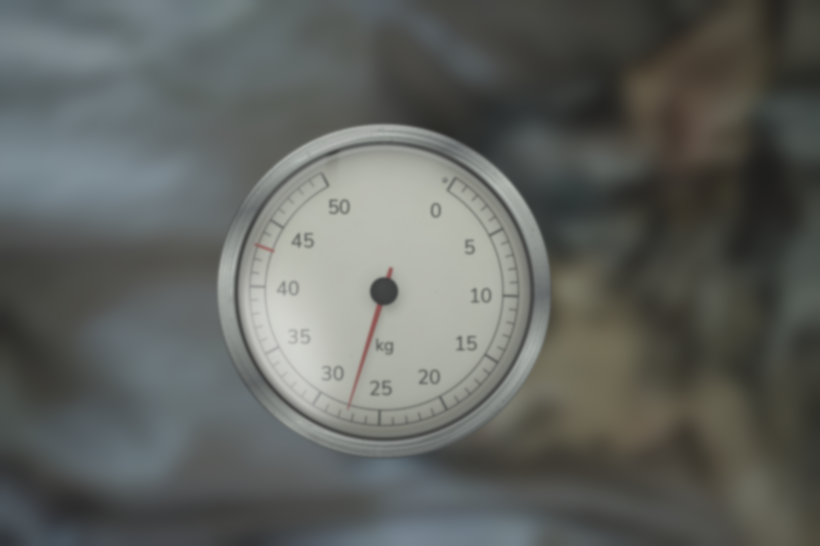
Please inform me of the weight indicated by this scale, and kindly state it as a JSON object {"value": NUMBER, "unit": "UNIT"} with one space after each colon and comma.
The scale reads {"value": 27.5, "unit": "kg"}
